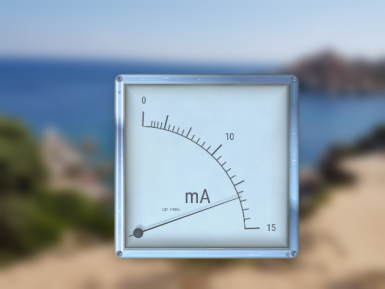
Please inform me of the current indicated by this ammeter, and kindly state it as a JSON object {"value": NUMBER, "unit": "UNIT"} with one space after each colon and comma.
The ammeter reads {"value": 13.25, "unit": "mA"}
